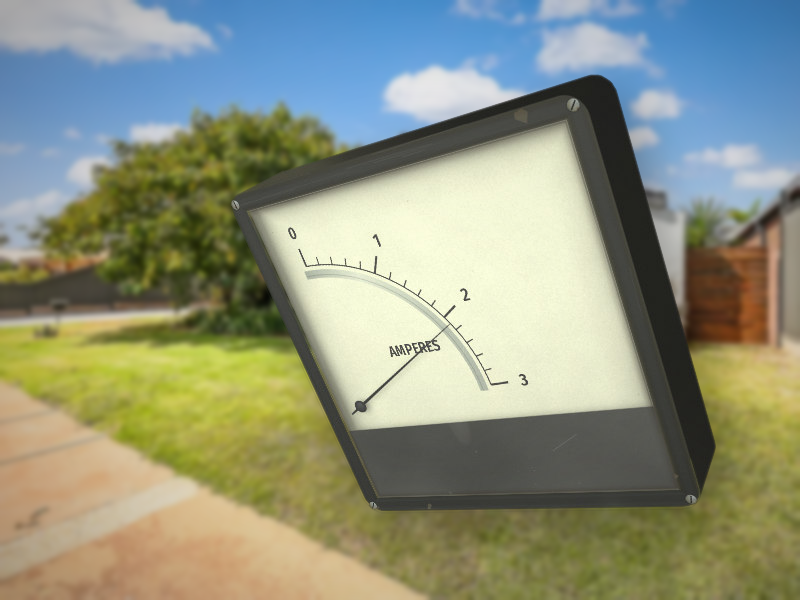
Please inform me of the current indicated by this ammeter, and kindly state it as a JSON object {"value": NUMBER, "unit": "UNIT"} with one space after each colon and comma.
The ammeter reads {"value": 2.1, "unit": "A"}
